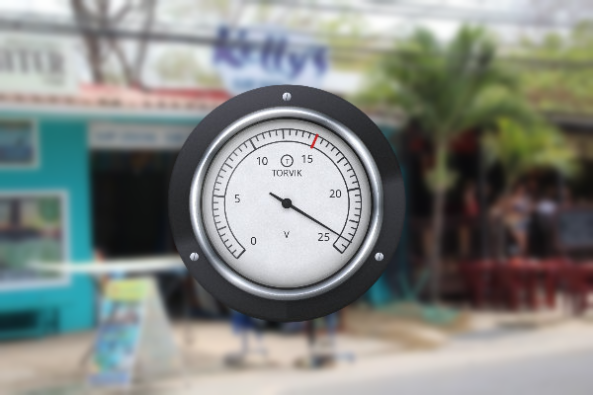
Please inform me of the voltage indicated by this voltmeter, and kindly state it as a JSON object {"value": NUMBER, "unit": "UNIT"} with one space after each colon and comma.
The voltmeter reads {"value": 24, "unit": "V"}
